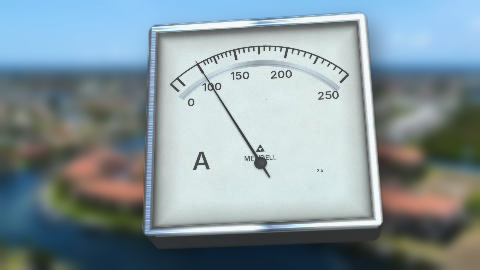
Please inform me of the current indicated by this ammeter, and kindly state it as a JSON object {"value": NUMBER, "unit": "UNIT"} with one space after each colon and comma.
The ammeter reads {"value": 100, "unit": "A"}
